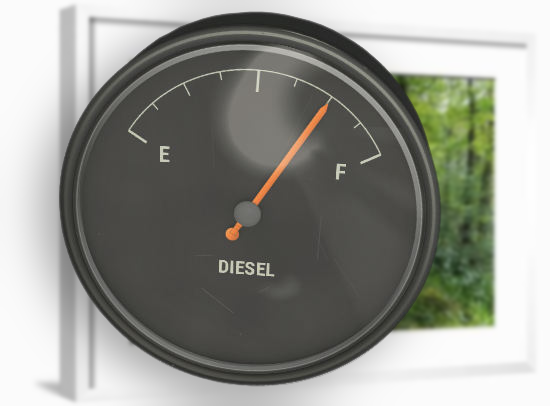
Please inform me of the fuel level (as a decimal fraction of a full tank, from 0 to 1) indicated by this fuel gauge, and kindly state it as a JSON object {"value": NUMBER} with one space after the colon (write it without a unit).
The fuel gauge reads {"value": 0.75}
